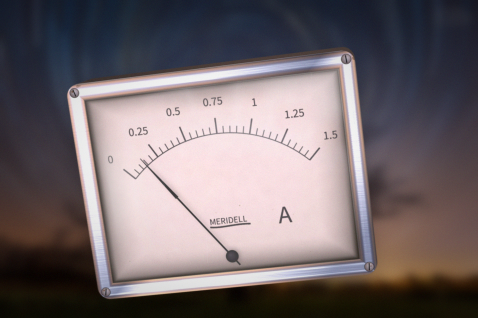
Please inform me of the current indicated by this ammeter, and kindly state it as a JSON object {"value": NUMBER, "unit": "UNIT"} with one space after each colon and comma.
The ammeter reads {"value": 0.15, "unit": "A"}
